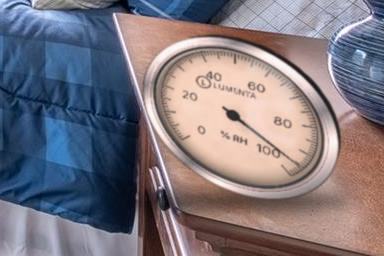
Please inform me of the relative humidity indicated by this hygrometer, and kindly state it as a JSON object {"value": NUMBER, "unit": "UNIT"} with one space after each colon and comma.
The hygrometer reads {"value": 95, "unit": "%"}
